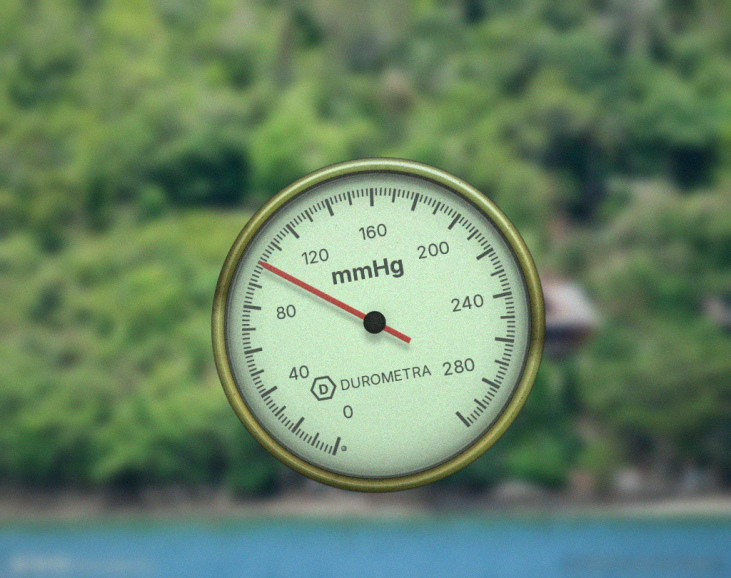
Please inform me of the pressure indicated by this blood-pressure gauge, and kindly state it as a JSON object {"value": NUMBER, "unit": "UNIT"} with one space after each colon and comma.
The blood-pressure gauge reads {"value": 100, "unit": "mmHg"}
